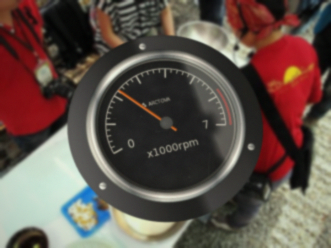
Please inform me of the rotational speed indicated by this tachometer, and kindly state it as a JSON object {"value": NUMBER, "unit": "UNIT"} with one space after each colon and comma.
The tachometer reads {"value": 2200, "unit": "rpm"}
